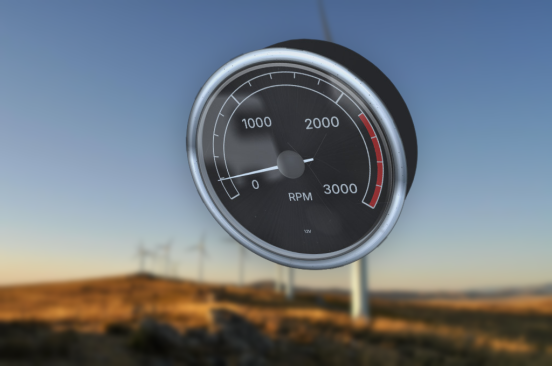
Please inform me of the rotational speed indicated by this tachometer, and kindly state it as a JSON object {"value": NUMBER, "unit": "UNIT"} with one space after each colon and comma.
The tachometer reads {"value": 200, "unit": "rpm"}
